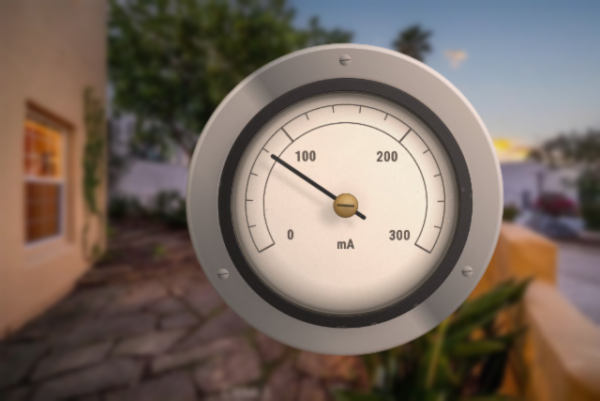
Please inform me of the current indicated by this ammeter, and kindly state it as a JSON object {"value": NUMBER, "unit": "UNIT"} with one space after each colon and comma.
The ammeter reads {"value": 80, "unit": "mA"}
